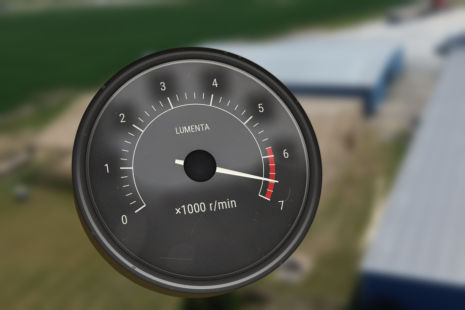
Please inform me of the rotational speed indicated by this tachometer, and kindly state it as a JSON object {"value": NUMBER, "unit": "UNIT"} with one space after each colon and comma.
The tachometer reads {"value": 6600, "unit": "rpm"}
